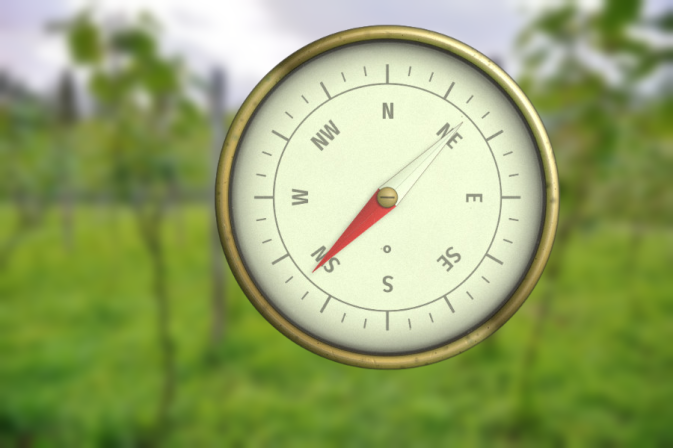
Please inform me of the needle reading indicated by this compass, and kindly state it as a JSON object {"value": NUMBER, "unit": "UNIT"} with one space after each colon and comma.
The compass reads {"value": 225, "unit": "°"}
